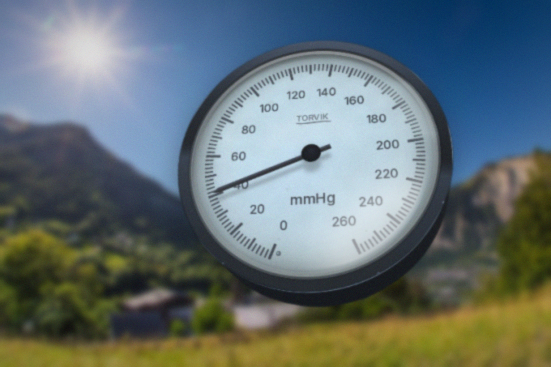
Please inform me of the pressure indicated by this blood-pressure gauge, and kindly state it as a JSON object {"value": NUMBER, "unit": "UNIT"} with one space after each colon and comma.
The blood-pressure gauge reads {"value": 40, "unit": "mmHg"}
